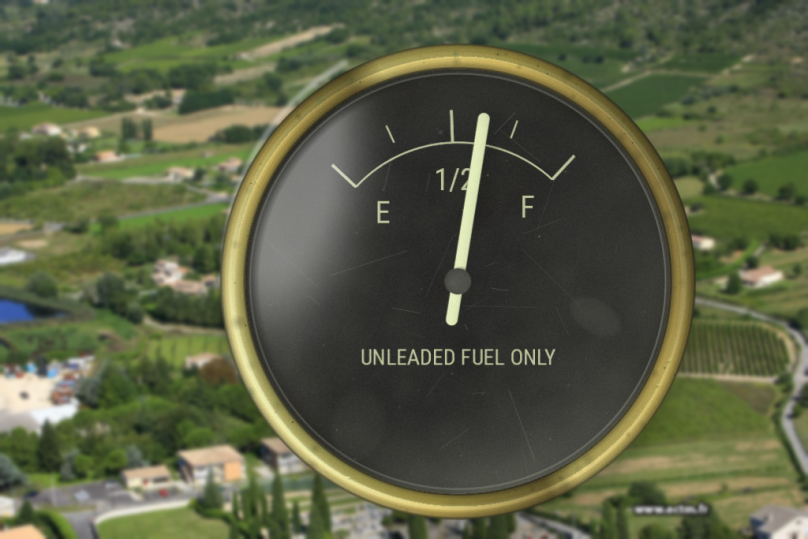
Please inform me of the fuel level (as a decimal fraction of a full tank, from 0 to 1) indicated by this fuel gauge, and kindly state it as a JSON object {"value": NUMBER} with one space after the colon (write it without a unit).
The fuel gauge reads {"value": 0.625}
